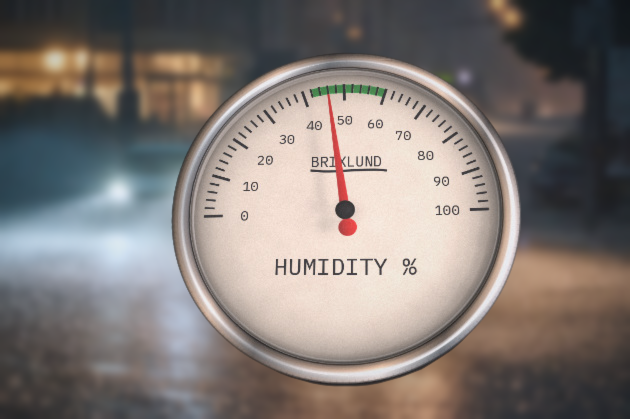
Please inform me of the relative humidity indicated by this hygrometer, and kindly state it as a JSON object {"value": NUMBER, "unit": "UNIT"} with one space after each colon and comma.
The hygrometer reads {"value": 46, "unit": "%"}
